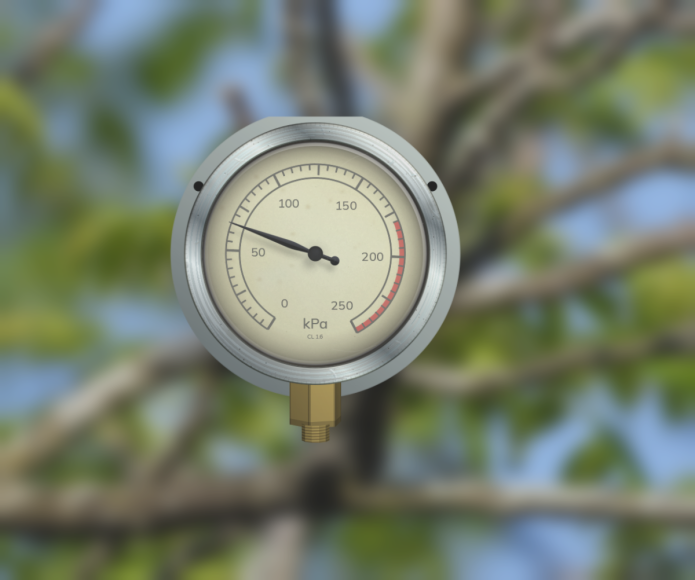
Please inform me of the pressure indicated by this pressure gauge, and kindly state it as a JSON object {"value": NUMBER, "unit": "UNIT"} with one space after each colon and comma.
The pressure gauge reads {"value": 65, "unit": "kPa"}
